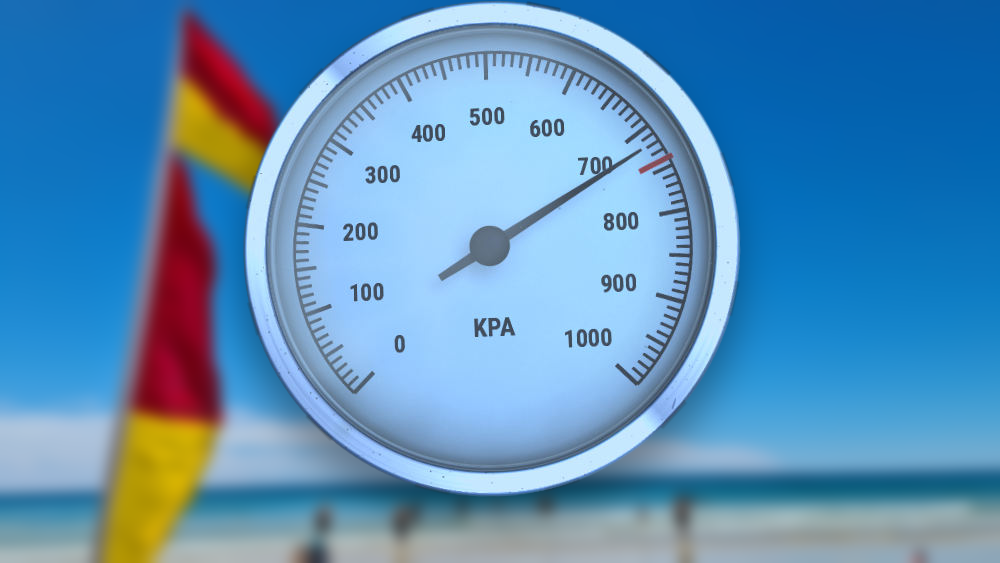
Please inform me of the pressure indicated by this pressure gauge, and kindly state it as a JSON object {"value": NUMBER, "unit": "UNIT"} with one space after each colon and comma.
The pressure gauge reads {"value": 720, "unit": "kPa"}
